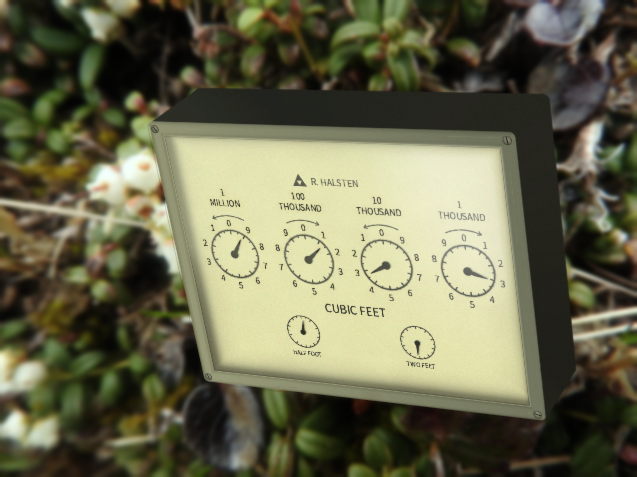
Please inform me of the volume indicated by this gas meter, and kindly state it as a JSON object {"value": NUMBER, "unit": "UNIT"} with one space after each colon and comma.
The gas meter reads {"value": 913300, "unit": "ft³"}
